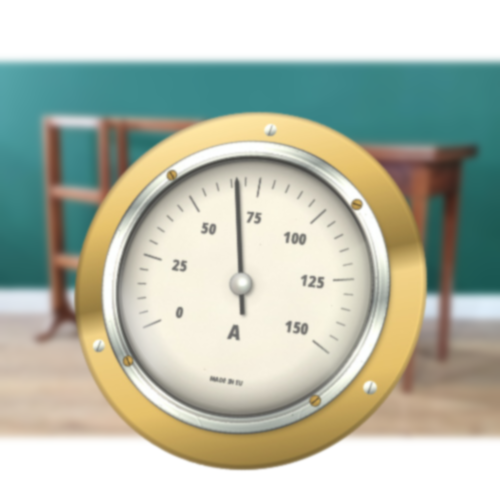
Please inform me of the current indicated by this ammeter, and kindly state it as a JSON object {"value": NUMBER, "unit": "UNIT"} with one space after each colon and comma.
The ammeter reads {"value": 67.5, "unit": "A"}
